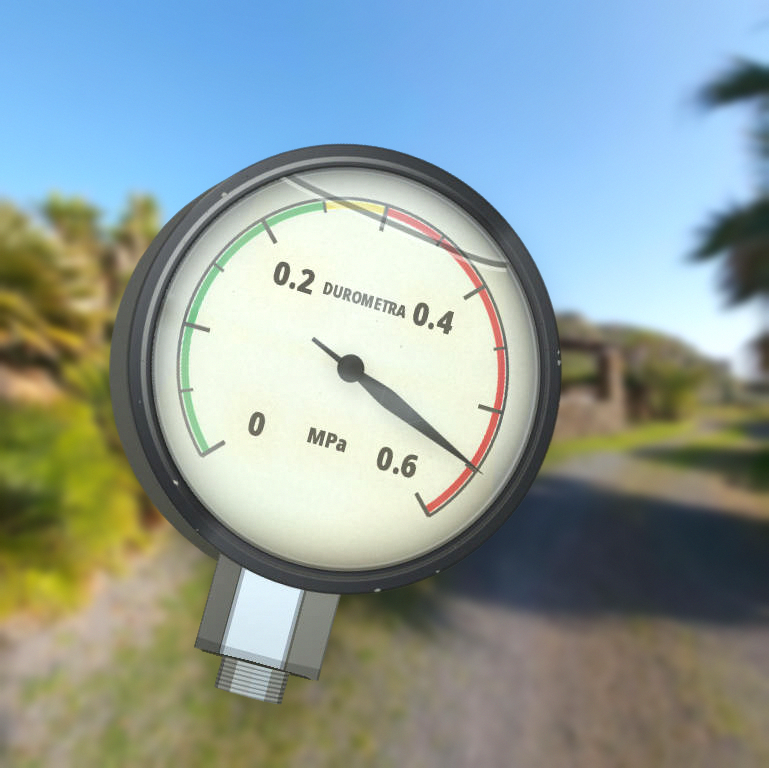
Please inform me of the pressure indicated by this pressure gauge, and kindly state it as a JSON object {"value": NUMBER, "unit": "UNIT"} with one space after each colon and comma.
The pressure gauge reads {"value": 0.55, "unit": "MPa"}
